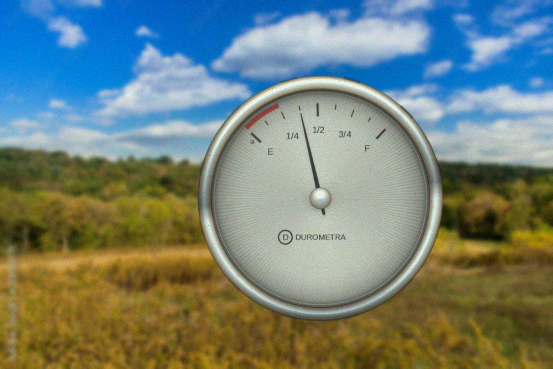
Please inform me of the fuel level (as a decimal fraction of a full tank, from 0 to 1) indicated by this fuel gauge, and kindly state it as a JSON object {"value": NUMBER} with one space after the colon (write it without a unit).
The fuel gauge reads {"value": 0.375}
